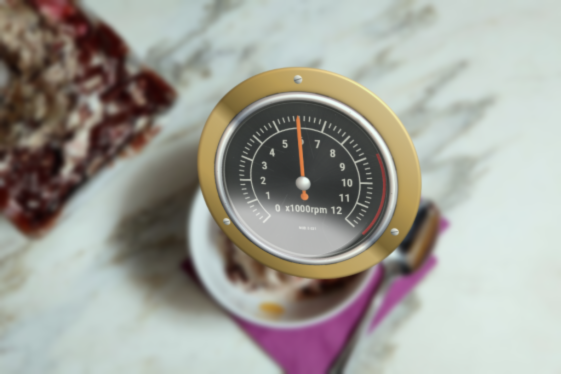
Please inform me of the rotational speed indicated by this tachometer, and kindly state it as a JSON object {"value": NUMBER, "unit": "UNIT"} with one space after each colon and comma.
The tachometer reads {"value": 6000, "unit": "rpm"}
